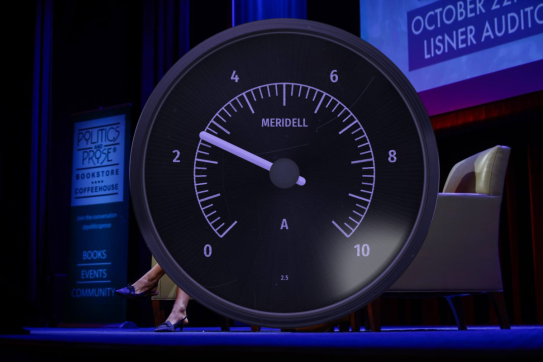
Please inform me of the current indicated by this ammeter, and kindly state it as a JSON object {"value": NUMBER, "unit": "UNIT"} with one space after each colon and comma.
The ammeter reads {"value": 2.6, "unit": "A"}
